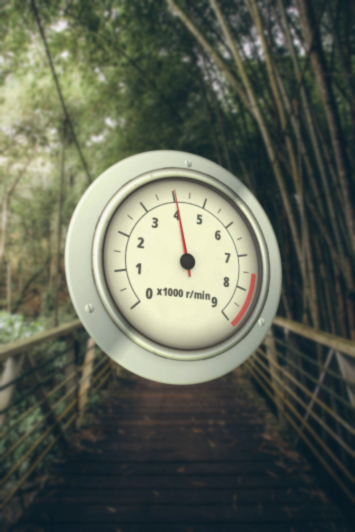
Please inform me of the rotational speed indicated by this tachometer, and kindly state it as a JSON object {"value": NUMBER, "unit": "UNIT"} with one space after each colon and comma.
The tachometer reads {"value": 4000, "unit": "rpm"}
